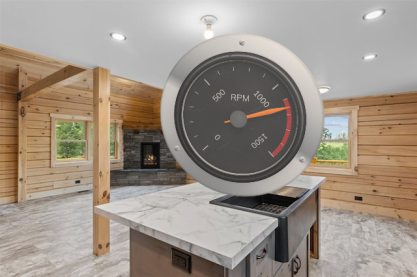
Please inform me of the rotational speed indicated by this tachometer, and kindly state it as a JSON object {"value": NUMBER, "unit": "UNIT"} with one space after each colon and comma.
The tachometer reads {"value": 1150, "unit": "rpm"}
